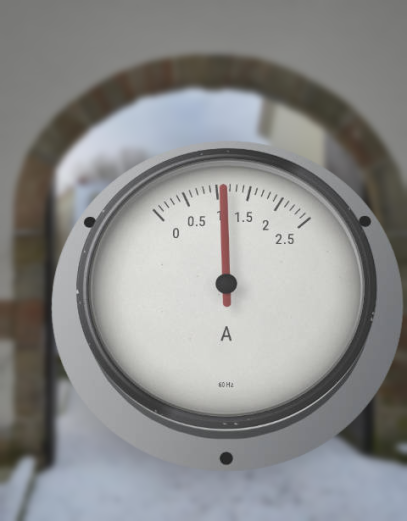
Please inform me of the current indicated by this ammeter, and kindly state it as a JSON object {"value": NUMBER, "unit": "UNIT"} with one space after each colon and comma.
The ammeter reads {"value": 1.1, "unit": "A"}
